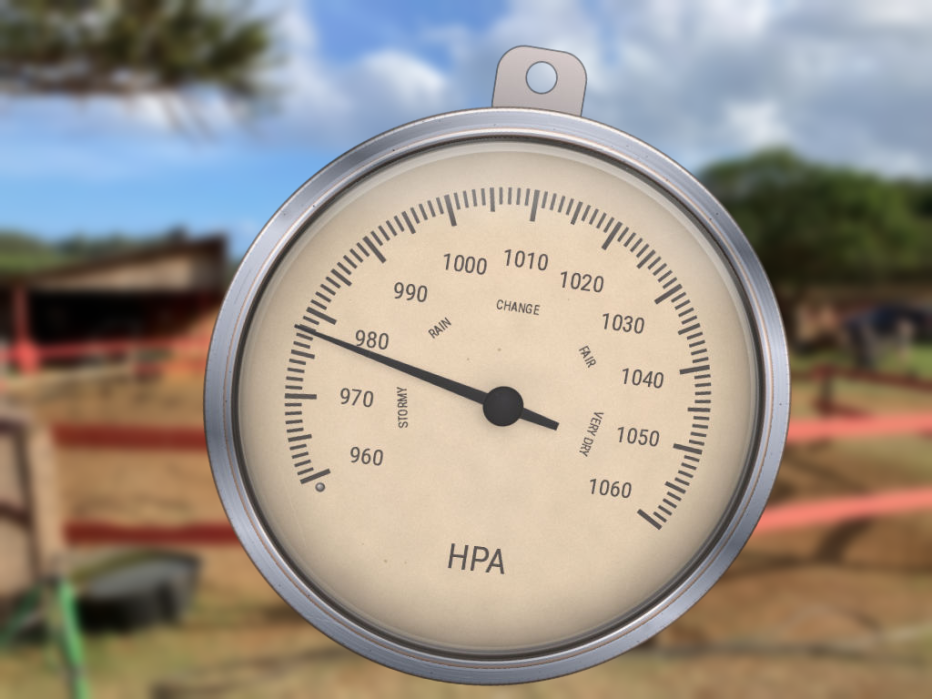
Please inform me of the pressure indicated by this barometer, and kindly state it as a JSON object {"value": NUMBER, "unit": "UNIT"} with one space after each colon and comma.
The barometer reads {"value": 978, "unit": "hPa"}
